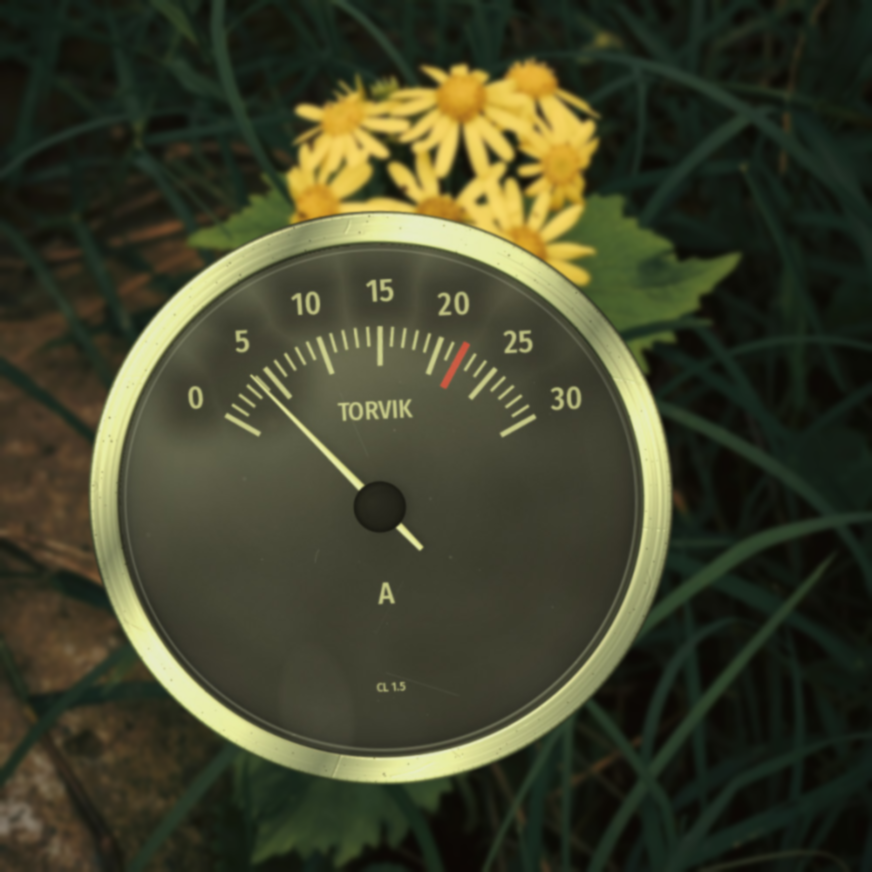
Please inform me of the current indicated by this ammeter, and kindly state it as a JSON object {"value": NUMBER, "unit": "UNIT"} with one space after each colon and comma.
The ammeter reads {"value": 4, "unit": "A"}
